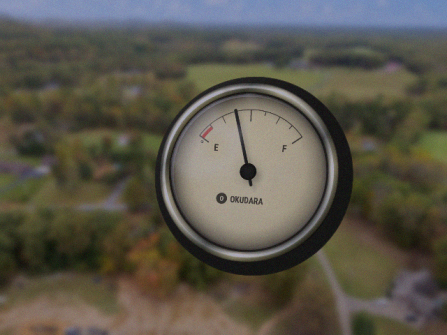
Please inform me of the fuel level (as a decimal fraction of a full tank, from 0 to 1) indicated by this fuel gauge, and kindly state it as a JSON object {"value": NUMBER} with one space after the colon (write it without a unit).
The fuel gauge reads {"value": 0.375}
